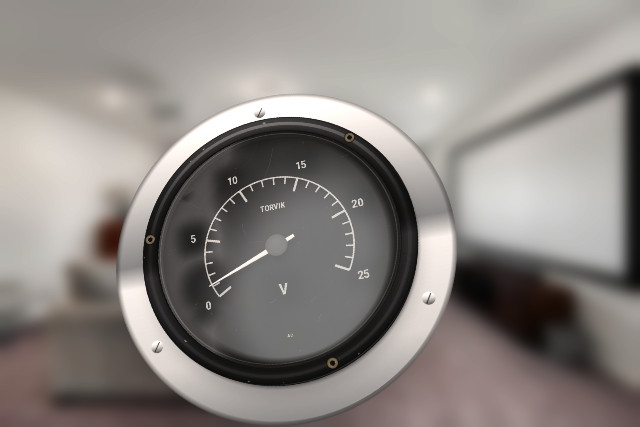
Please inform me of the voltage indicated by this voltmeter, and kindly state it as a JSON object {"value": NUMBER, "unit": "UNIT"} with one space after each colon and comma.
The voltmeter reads {"value": 1, "unit": "V"}
